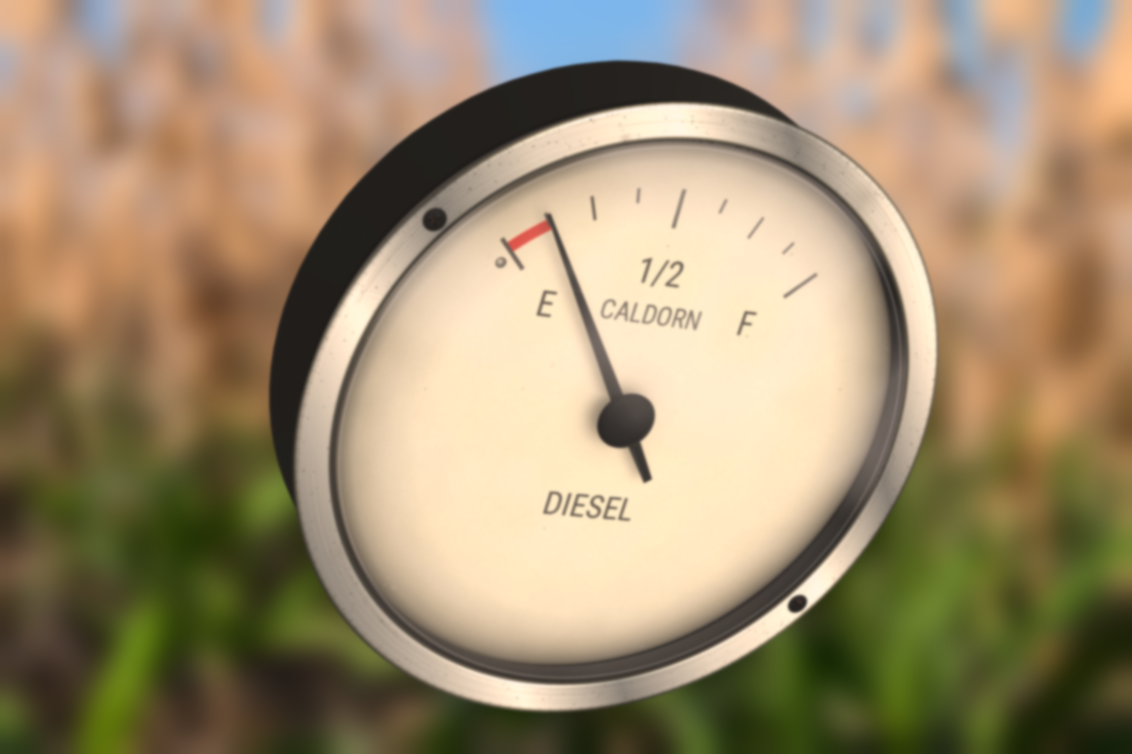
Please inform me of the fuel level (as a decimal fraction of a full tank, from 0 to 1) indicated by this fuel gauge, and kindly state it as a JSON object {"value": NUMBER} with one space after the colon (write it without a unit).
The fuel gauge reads {"value": 0.125}
